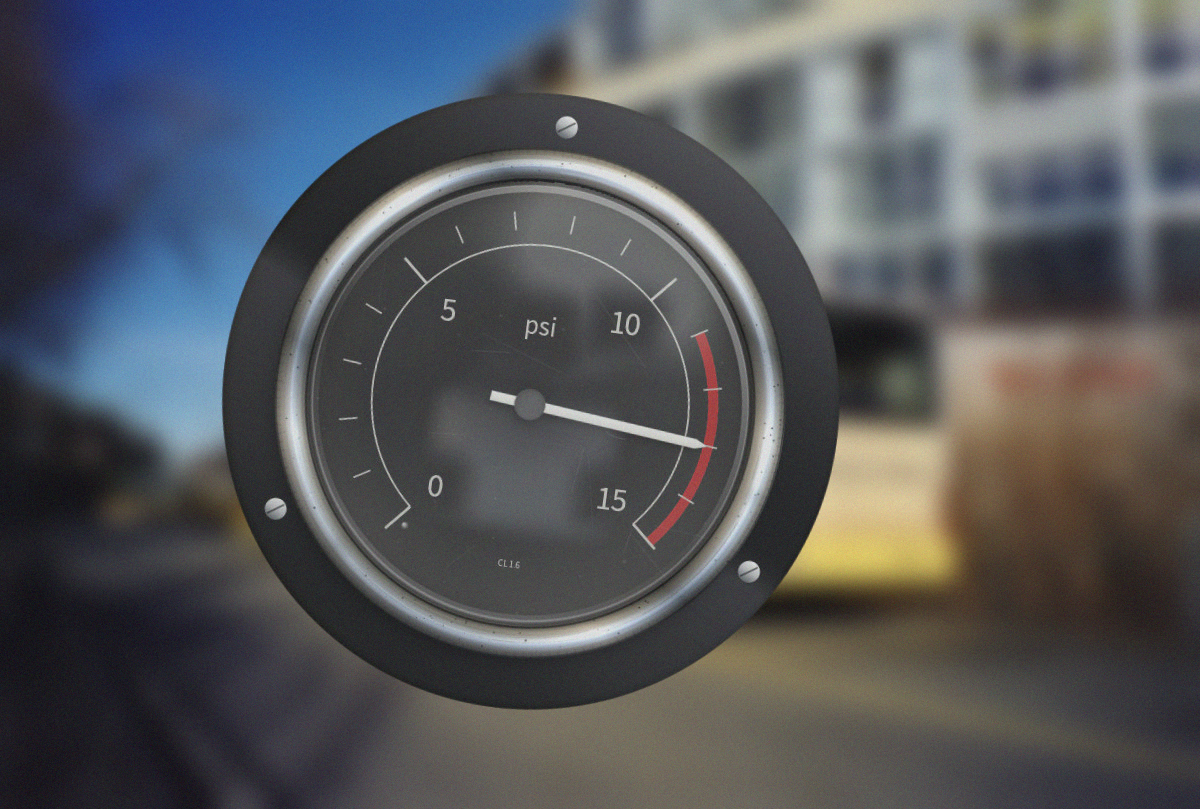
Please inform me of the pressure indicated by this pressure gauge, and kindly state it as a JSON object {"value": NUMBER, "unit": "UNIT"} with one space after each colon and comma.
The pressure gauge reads {"value": 13, "unit": "psi"}
